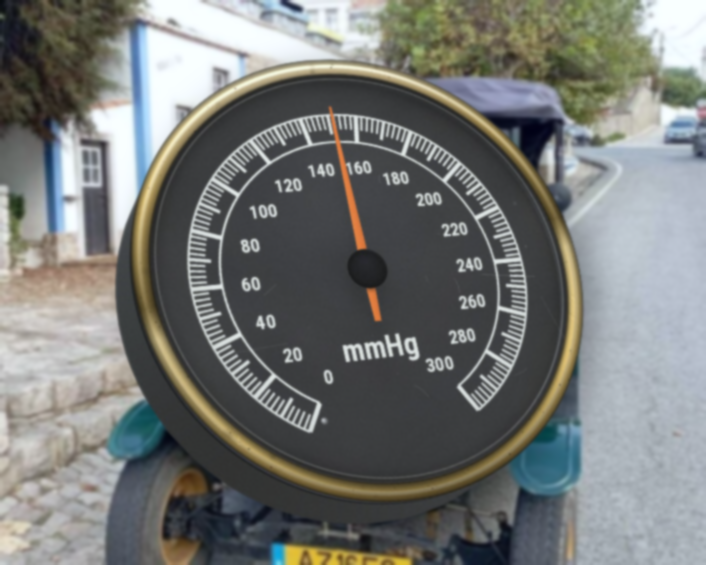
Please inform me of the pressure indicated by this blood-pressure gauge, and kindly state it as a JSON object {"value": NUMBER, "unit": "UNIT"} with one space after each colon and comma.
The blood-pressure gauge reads {"value": 150, "unit": "mmHg"}
